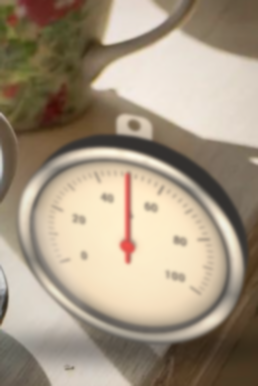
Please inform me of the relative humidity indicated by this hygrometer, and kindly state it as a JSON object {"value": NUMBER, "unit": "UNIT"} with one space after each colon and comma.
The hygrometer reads {"value": 50, "unit": "%"}
